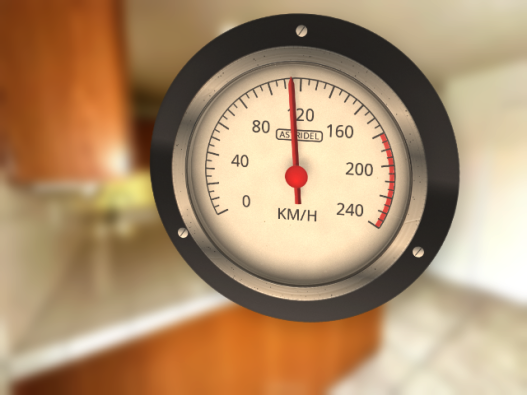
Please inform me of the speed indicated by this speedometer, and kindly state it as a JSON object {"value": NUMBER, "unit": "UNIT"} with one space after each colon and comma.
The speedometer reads {"value": 115, "unit": "km/h"}
